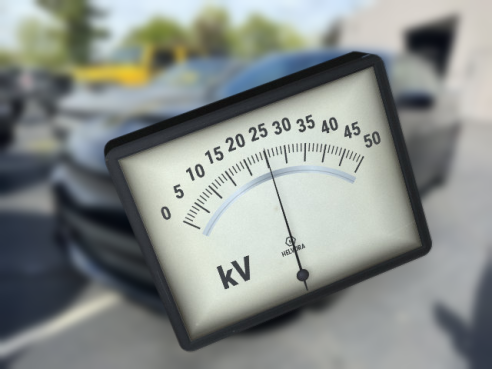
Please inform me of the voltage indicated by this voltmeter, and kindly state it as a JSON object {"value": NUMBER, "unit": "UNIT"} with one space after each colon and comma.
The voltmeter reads {"value": 25, "unit": "kV"}
